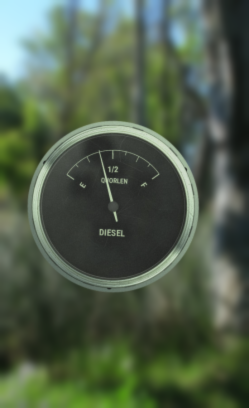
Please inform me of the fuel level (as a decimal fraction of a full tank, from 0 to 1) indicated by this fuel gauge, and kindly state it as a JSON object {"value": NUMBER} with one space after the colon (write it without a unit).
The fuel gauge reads {"value": 0.375}
